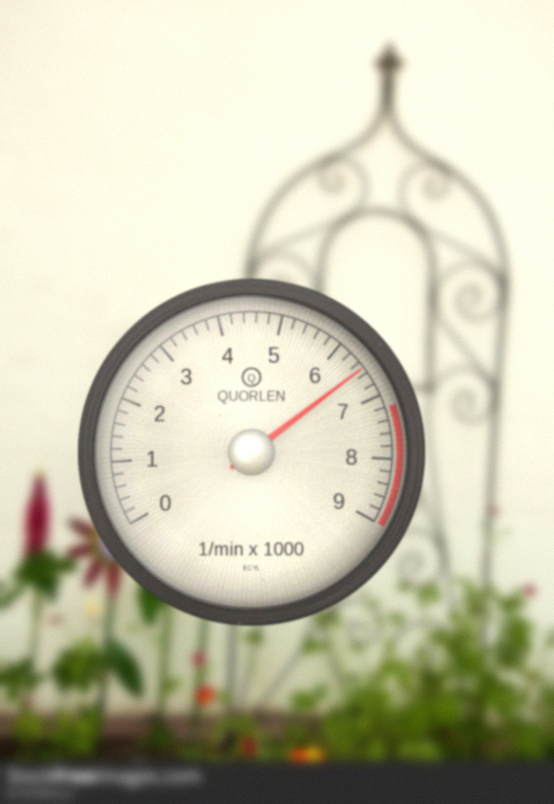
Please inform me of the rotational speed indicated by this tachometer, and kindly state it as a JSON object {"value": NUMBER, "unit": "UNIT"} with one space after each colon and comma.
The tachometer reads {"value": 6500, "unit": "rpm"}
